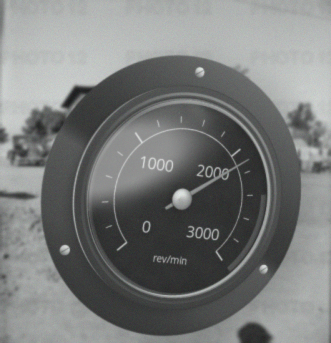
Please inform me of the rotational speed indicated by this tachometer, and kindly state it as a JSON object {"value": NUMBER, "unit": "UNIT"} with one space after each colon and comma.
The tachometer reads {"value": 2100, "unit": "rpm"}
